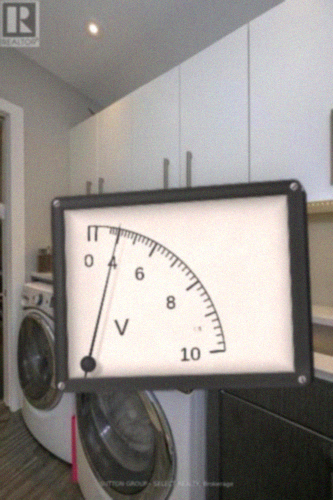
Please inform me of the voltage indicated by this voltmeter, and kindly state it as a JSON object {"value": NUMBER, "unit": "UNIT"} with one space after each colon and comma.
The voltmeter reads {"value": 4, "unit": "V"}
